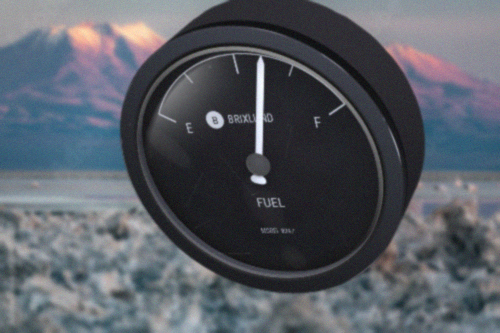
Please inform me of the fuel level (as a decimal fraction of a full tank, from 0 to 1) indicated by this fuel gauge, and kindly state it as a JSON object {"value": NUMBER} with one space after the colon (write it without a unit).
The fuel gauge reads {"value": 0.625}
